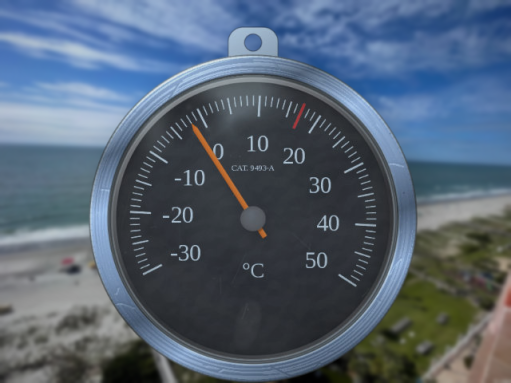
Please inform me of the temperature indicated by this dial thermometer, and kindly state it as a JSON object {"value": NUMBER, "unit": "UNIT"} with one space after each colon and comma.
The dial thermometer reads {"value": -2, "unit": "°C"}
